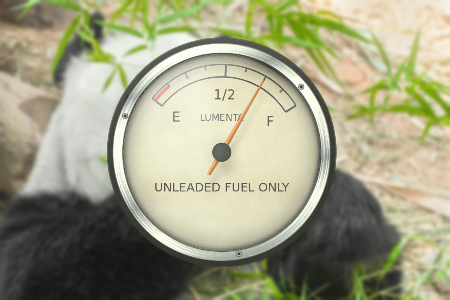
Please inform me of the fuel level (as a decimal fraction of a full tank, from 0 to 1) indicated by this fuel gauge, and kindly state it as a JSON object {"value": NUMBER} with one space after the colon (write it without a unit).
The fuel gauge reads {"value": 0.75}
